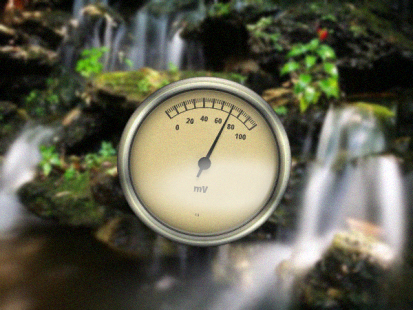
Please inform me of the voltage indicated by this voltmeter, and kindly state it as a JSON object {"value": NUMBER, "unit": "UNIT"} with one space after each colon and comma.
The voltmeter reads {"value": 70, "unit": "mV"}
